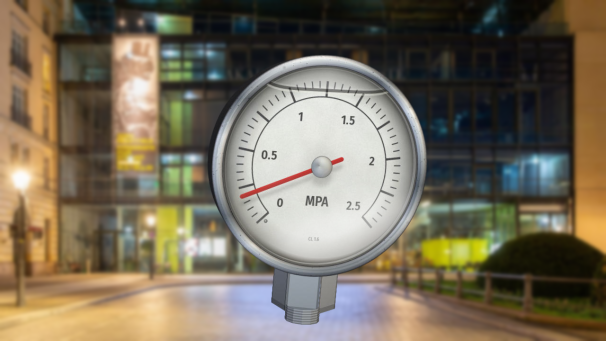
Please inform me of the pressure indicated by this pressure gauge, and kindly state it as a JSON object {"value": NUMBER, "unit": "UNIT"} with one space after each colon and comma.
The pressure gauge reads {"value": 0.2, "unit": "MPa"}
